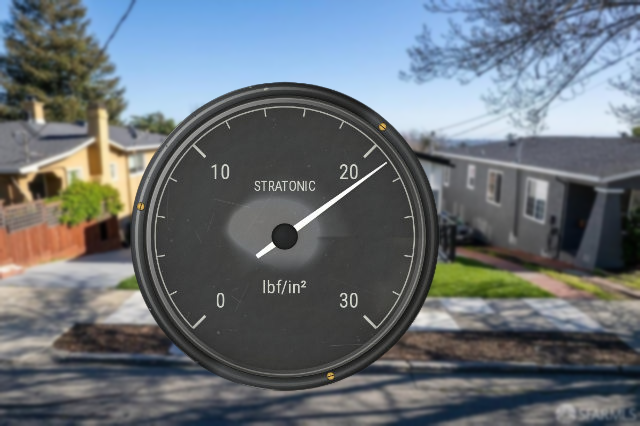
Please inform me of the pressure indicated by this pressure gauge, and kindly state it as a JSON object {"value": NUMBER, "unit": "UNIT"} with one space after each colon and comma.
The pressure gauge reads {"value": 21, "unit": "psi"}
